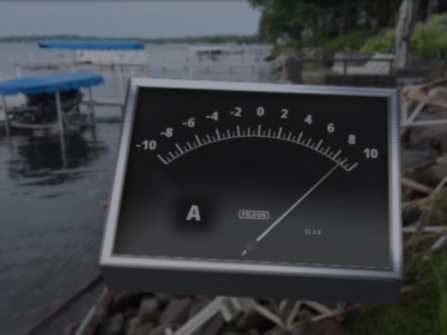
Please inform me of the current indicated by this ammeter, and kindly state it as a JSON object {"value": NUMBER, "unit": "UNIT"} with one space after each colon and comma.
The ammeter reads {"value": 9, "unit": "A"}
